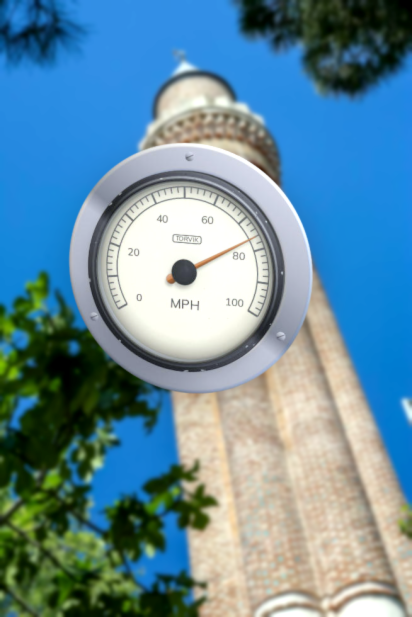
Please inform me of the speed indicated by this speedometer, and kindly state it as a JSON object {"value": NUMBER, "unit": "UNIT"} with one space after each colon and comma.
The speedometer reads {"value": 76, "unit": "mph"}
